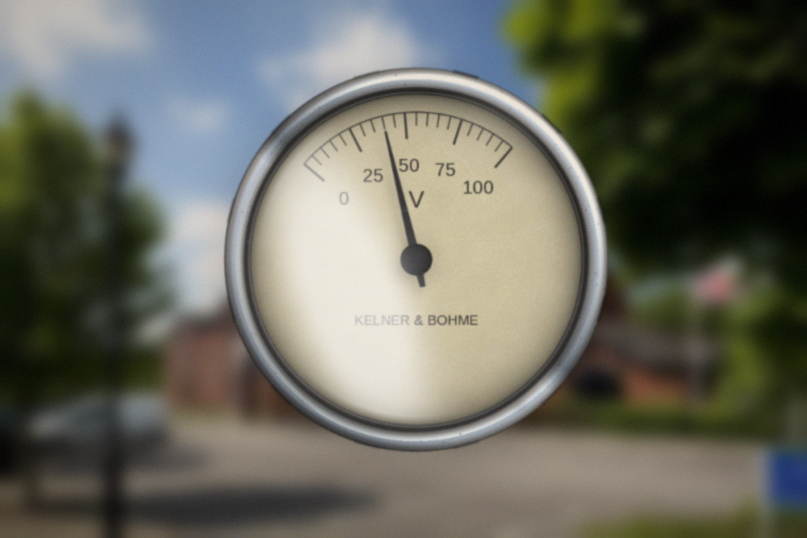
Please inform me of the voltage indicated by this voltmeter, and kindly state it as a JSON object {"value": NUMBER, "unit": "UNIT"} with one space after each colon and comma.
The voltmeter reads {"value": 40, "unit": "V"}
